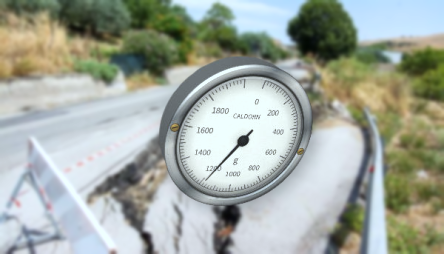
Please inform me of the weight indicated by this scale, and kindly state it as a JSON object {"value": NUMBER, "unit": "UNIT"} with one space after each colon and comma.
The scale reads {"value": 1200, "unit": "g"}
